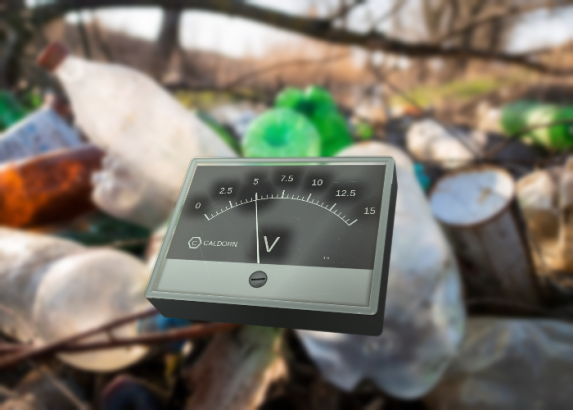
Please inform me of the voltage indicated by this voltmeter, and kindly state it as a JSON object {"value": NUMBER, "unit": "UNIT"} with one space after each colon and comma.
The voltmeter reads {"value": 5, "unit": "V"}
